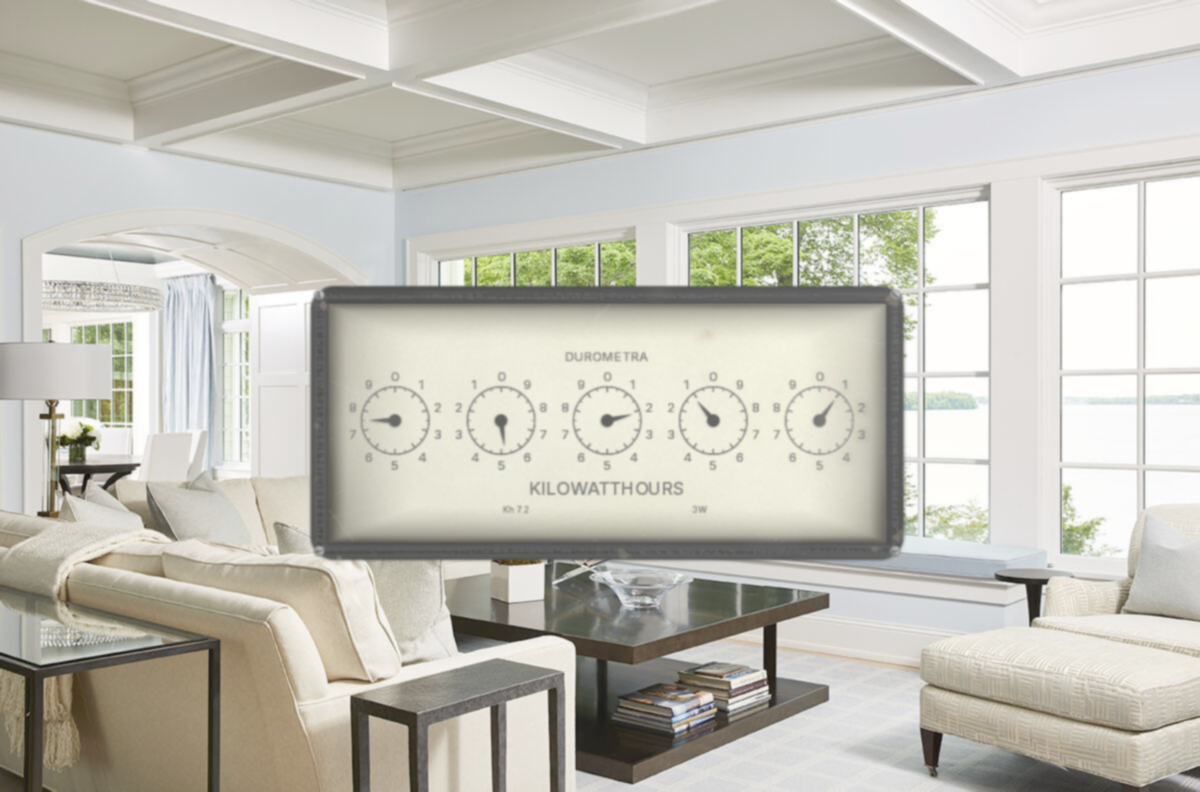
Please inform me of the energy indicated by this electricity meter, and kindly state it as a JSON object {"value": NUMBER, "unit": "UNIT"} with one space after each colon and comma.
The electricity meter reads {"value": 75211, "unit": "kWh"}
